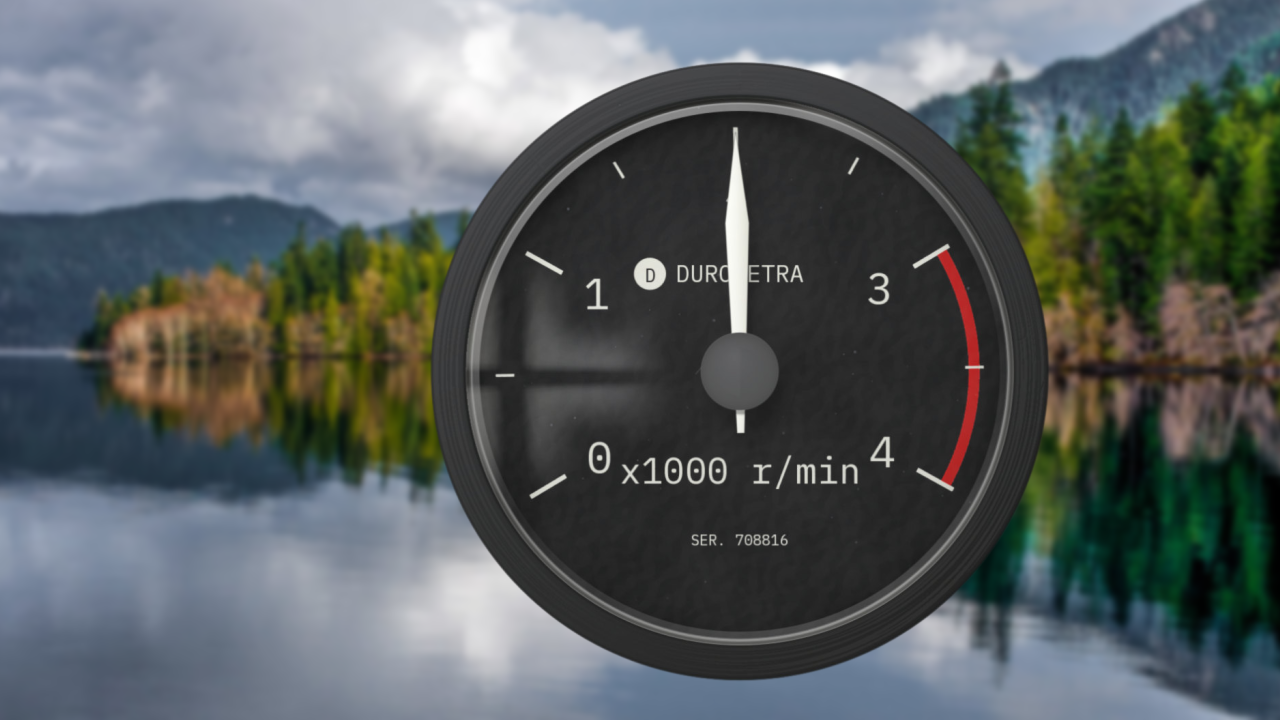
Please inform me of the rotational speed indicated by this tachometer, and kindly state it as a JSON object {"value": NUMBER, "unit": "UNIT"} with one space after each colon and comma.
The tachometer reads {"value": 2000, "unit": "rpm"}
